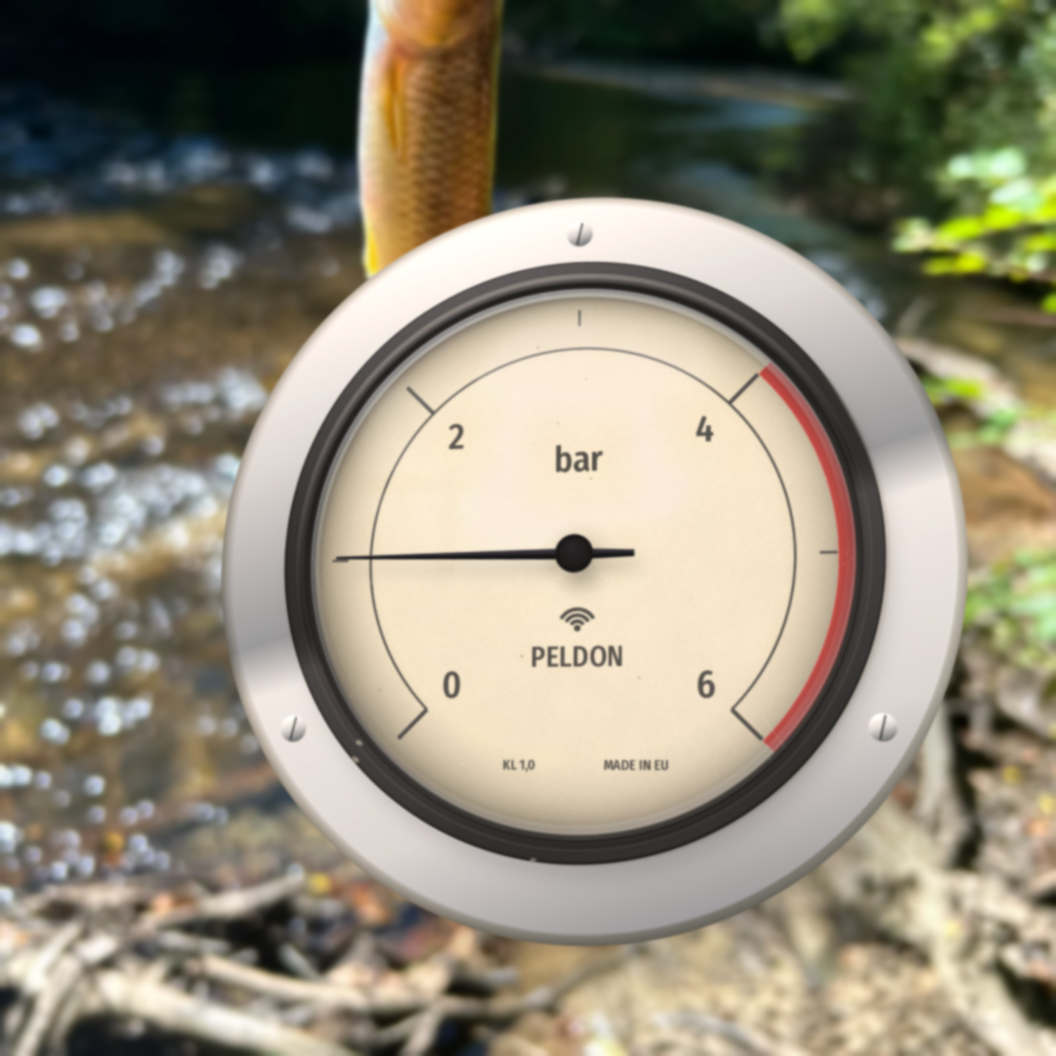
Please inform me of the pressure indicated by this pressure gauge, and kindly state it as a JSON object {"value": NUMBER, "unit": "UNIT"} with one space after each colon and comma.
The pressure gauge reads {"value": 1, "unit": "bar"}
